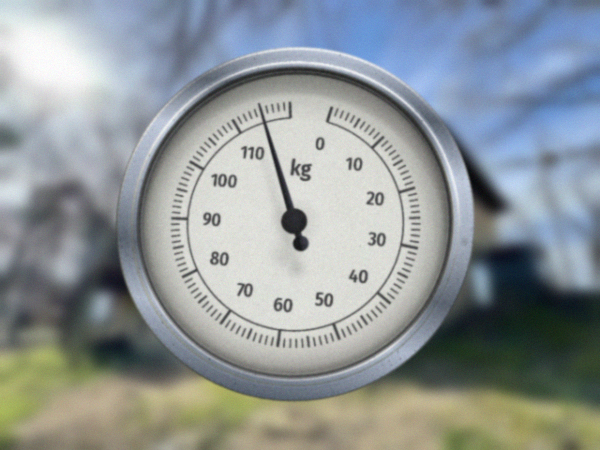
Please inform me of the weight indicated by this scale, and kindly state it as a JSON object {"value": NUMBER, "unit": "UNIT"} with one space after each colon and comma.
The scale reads {"value": 115, "unit": "kg"}
